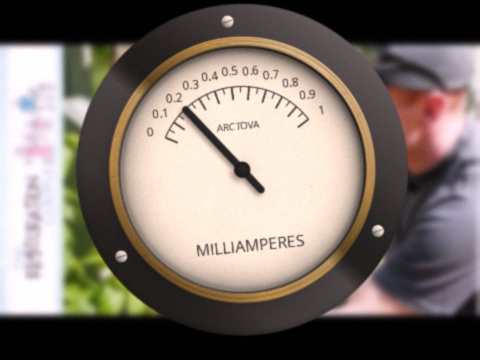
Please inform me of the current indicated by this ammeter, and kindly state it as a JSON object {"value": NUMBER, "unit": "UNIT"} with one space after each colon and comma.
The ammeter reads {"value": 0.2, "unit": "mA"}
